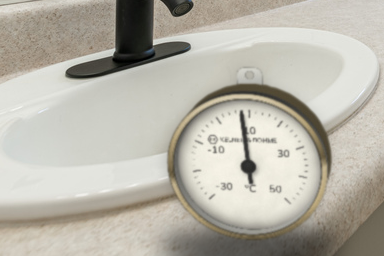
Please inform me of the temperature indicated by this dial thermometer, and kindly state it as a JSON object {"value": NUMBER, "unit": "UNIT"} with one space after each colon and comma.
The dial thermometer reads {"value": 8, "unit": "°C"}
